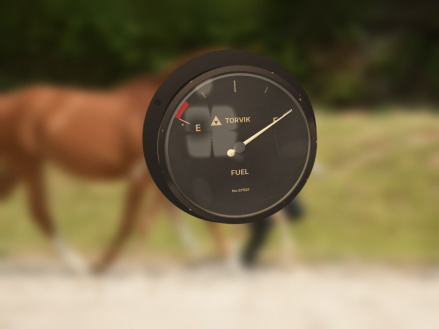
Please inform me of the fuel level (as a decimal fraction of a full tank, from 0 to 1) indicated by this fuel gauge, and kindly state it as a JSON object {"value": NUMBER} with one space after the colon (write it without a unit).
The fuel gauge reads {"value": 1}
